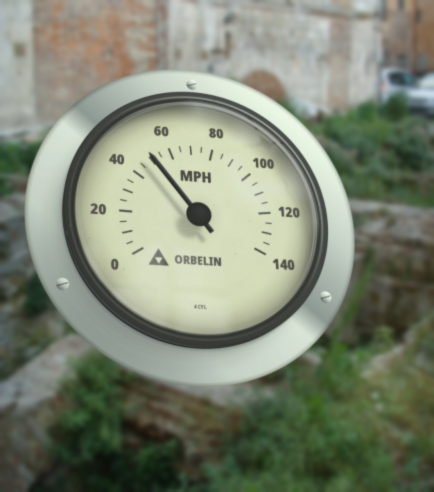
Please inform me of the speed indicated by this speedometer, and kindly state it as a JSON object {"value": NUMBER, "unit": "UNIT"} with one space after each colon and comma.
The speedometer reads {"value": 50, "unit": "mph"}
